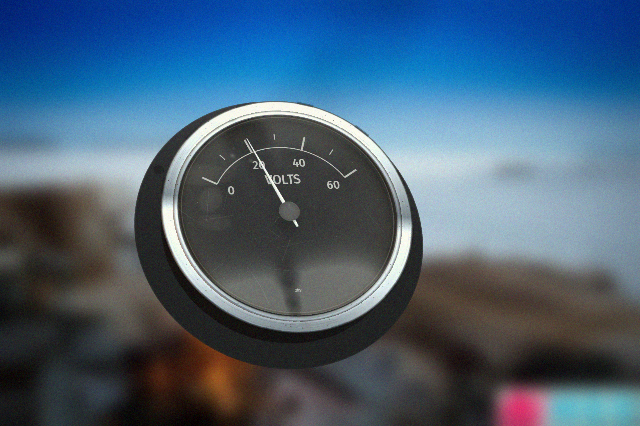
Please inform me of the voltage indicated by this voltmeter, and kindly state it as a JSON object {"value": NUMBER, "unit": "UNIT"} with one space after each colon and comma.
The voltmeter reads {"value": 20, "unit": "V"}
